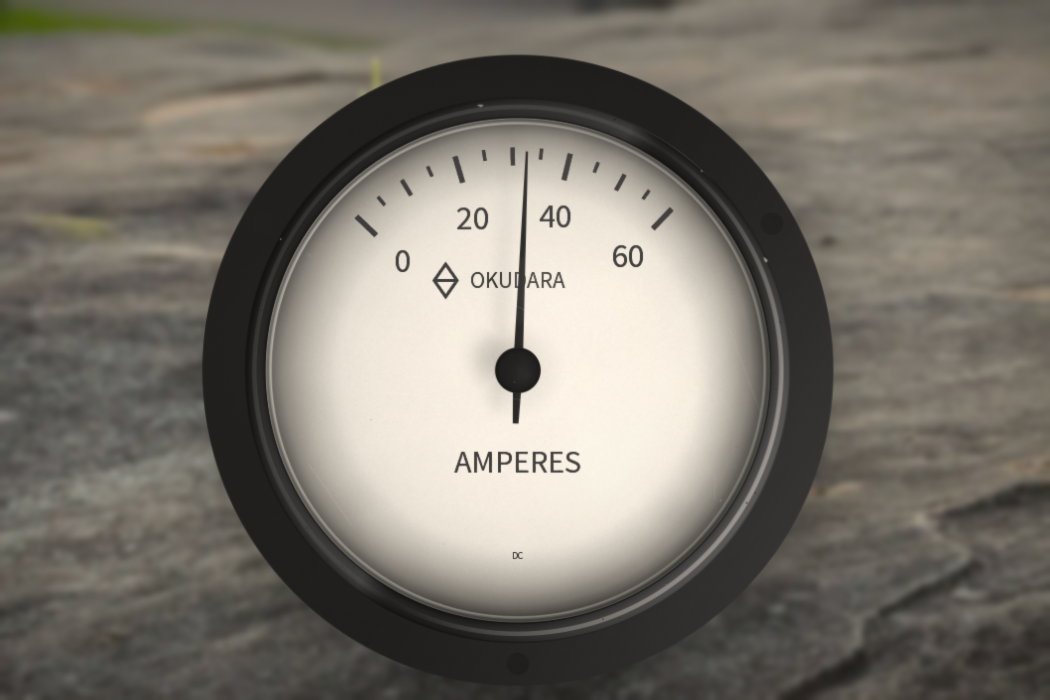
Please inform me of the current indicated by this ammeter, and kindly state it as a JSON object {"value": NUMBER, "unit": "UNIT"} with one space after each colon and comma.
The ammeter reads {"value": 32.5, "unit": "A"}
